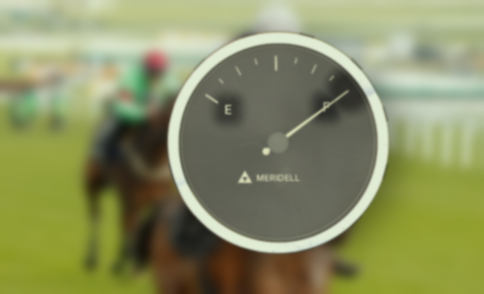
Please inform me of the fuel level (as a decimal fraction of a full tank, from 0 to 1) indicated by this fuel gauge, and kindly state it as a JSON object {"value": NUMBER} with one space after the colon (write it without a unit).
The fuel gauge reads {"value": 1}
